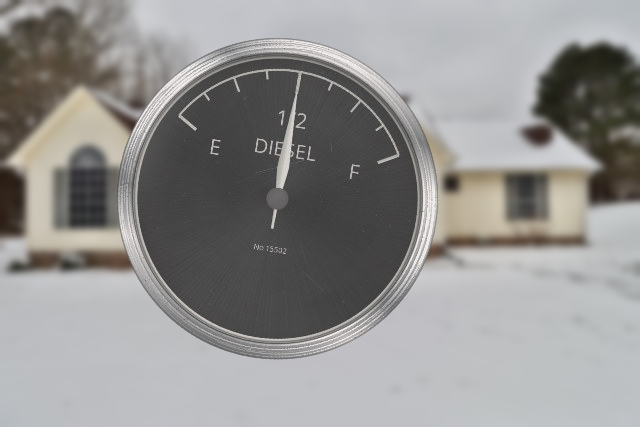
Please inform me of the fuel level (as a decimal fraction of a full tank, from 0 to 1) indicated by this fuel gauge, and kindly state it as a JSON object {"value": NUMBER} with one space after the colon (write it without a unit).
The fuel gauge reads {"value": 0.5}
